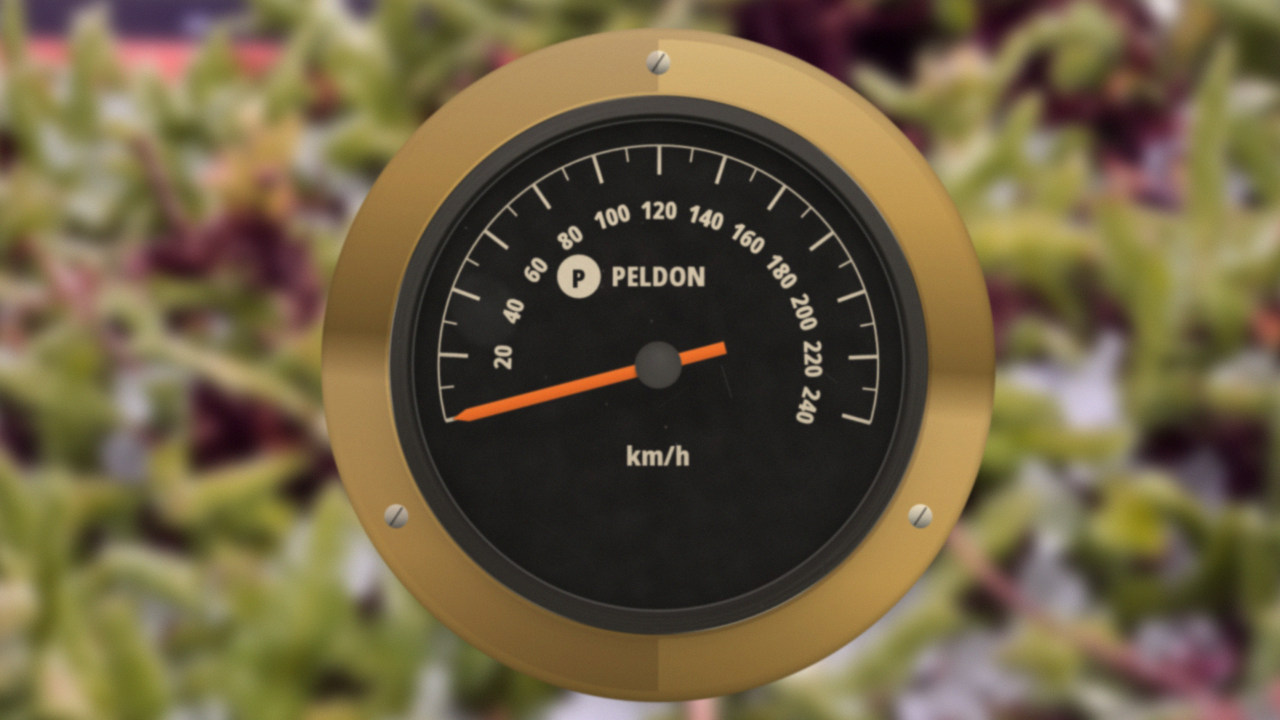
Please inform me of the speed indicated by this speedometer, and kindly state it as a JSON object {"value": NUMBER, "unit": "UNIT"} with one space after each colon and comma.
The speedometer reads {"value": 0, "unit": "km/h"}
